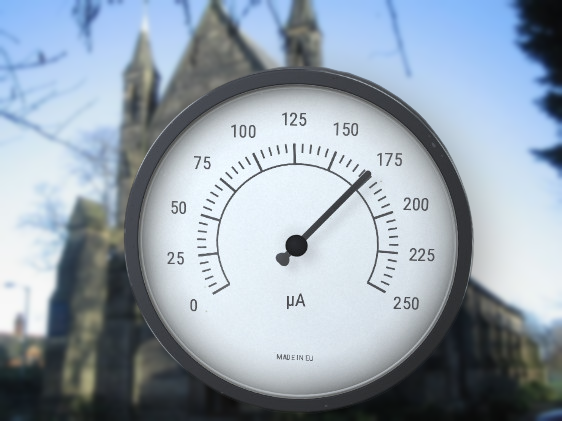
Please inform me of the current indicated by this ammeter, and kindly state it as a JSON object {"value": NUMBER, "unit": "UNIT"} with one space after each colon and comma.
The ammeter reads {"value": 172.5, "unit": "µA"}
